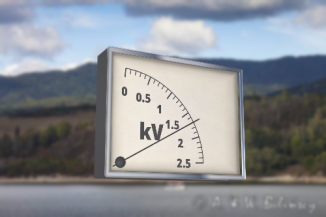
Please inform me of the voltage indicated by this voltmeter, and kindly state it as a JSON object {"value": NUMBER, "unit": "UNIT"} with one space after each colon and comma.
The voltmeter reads {"value": 1.7, "unit": "kV"}
